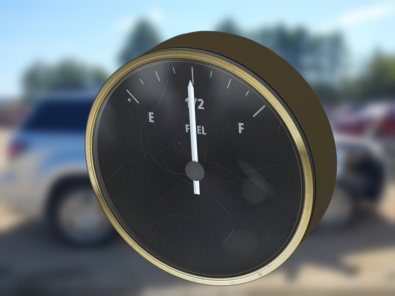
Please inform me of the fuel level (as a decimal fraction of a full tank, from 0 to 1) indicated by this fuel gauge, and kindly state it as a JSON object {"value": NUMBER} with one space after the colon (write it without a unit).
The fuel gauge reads {"value": 0.5}
